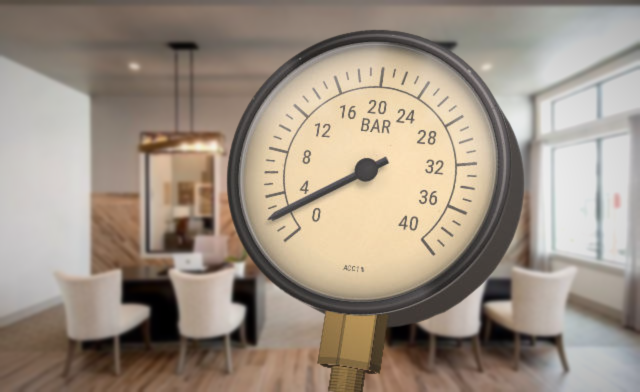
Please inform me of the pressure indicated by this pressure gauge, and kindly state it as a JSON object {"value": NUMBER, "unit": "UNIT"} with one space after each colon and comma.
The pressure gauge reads {"value": 2, "unit": "bar"}
